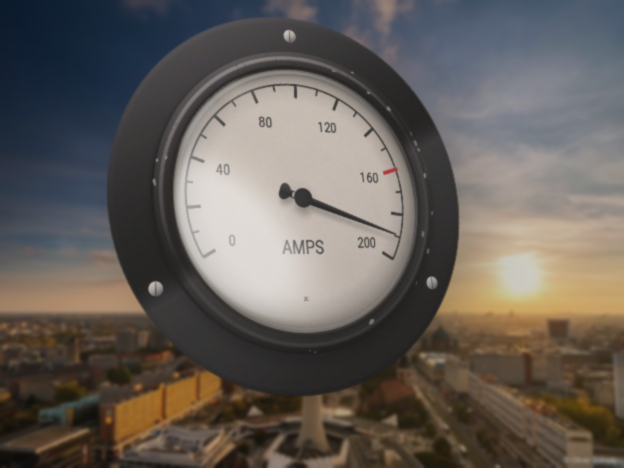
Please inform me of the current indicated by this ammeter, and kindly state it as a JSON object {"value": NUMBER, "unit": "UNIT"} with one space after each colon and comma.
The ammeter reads {"value": 190, "unit": "A"}
